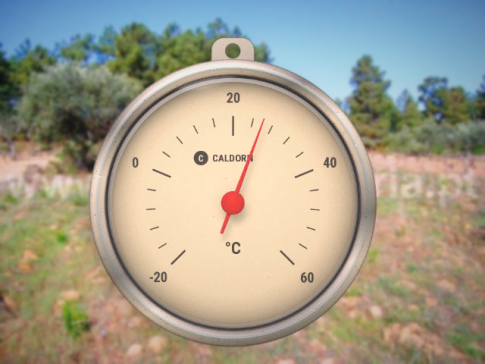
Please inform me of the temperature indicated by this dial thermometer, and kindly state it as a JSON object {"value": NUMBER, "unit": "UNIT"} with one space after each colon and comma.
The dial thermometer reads {"value": 26, "unit": "°C"}
